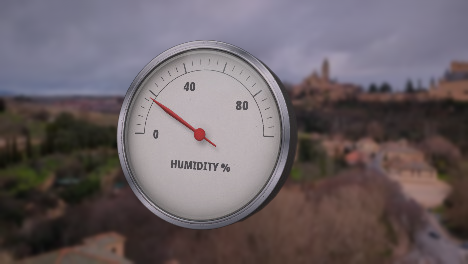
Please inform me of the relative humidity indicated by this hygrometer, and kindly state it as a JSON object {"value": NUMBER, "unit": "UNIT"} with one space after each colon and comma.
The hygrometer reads {"value": 18, "unit": "%"}
